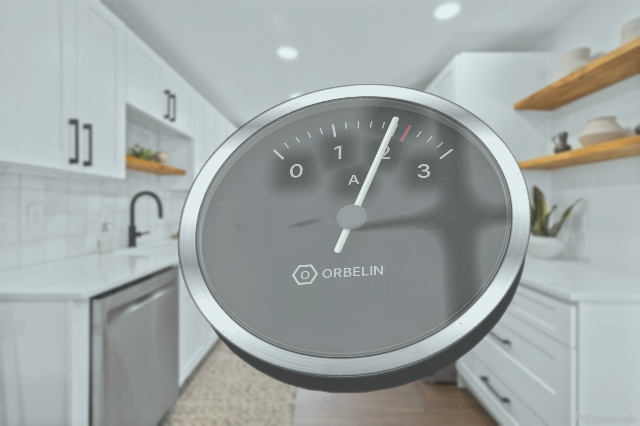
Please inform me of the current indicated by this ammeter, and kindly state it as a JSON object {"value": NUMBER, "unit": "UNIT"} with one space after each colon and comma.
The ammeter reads {"value": 2, "unit": "A"}
